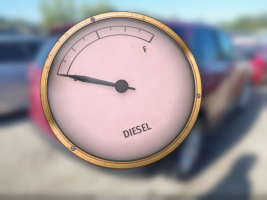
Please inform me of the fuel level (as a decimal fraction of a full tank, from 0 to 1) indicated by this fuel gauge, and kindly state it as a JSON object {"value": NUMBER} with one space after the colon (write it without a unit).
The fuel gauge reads {"value": 0}
